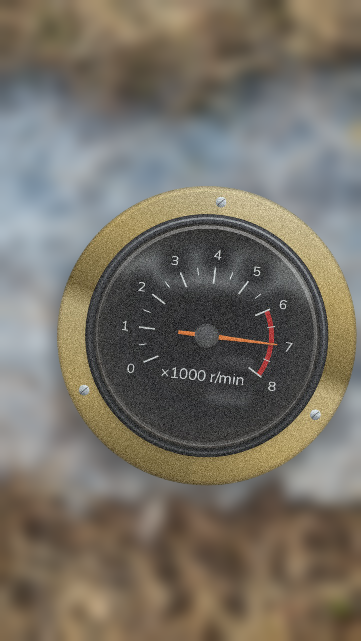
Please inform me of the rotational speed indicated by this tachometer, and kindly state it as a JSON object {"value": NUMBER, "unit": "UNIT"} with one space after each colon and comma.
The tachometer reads {"value": 7000, "unit": "rpm"}
